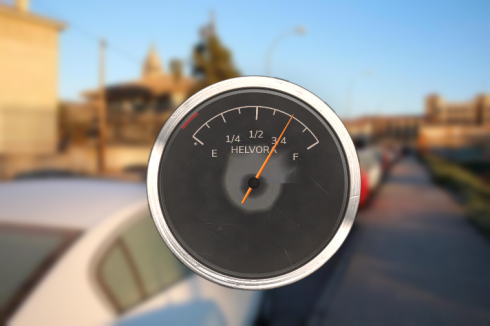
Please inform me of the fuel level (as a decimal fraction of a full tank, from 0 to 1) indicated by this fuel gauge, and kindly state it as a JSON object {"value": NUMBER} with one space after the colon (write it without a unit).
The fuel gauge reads {"value": 0.75}
